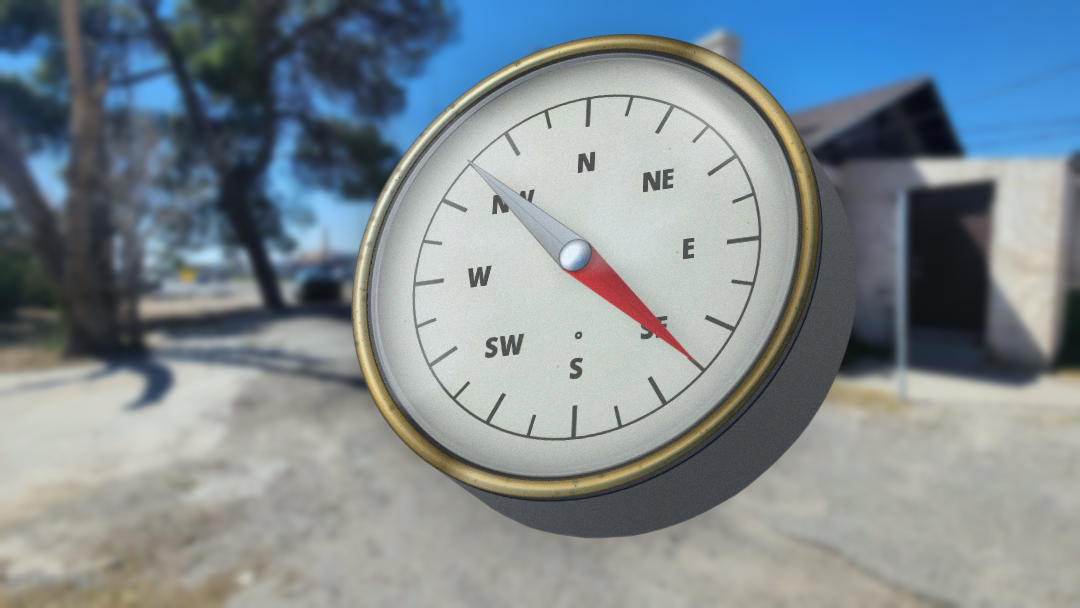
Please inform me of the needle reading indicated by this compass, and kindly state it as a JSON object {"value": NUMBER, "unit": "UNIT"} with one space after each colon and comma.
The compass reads {"value": 135, "unit": "°"}
